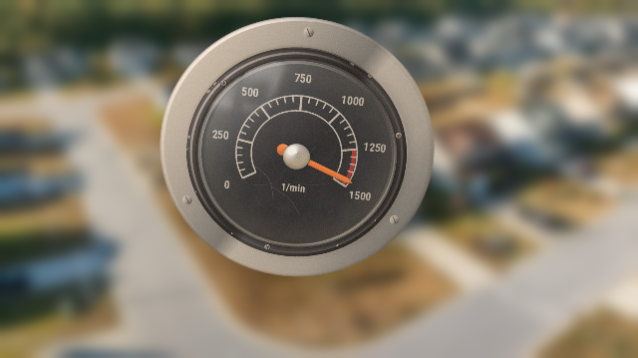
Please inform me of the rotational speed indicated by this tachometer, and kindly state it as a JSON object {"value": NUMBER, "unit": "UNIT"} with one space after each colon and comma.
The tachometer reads {"value": 1450, "unit": "rpm"}
